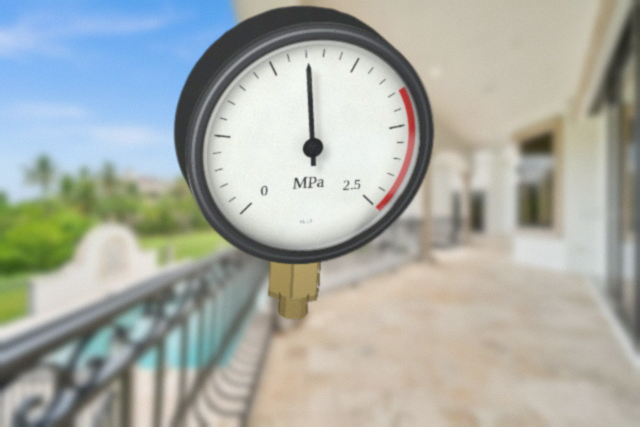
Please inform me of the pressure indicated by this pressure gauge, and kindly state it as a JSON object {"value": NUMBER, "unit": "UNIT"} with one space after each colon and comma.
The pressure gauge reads {"value": 1.2, "unit": "MPa"}
